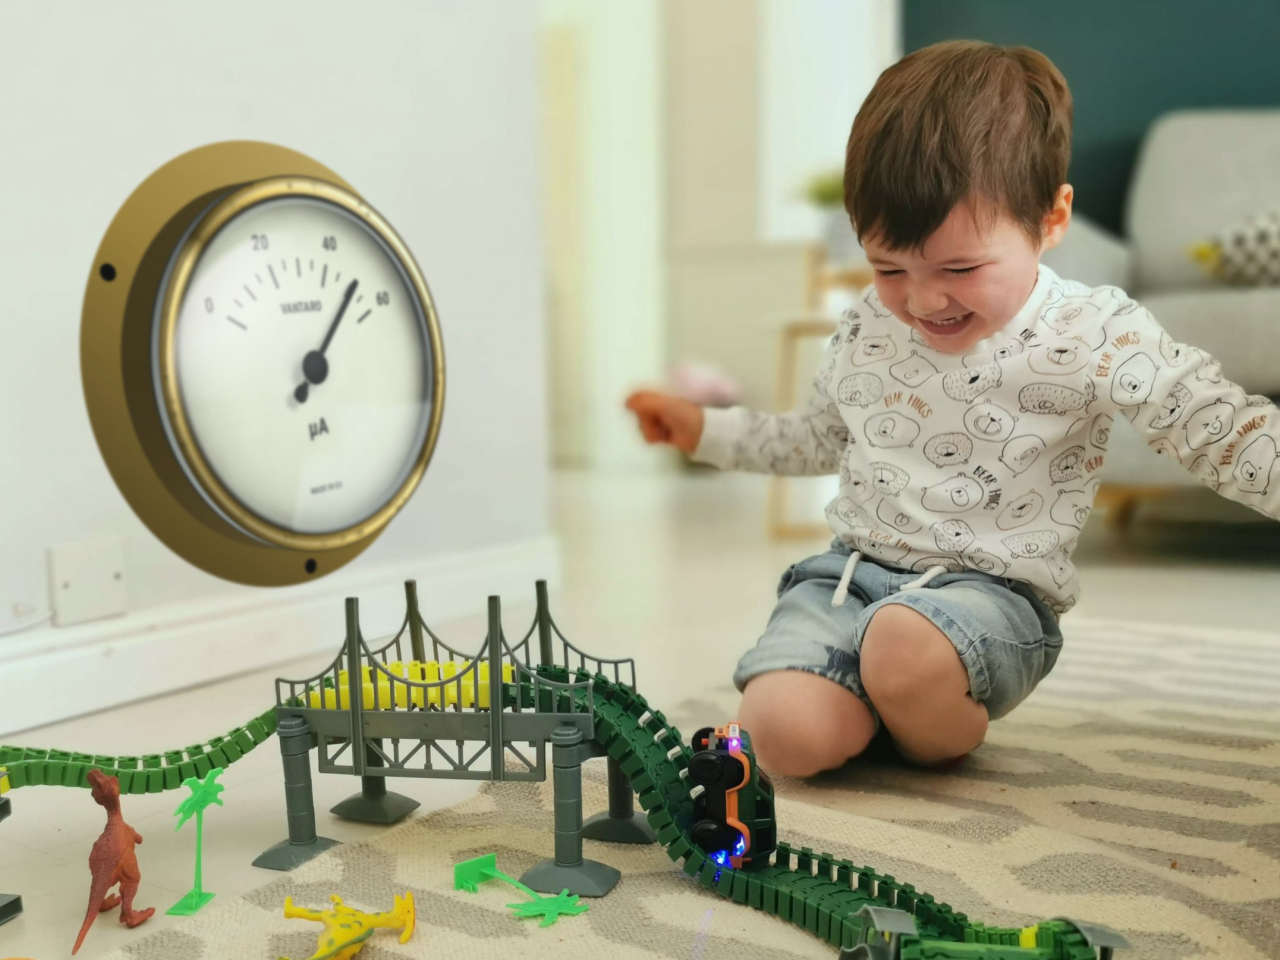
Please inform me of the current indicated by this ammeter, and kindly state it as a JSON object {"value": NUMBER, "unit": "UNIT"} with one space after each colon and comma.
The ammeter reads {"value": 50, "unit": "µA"}
